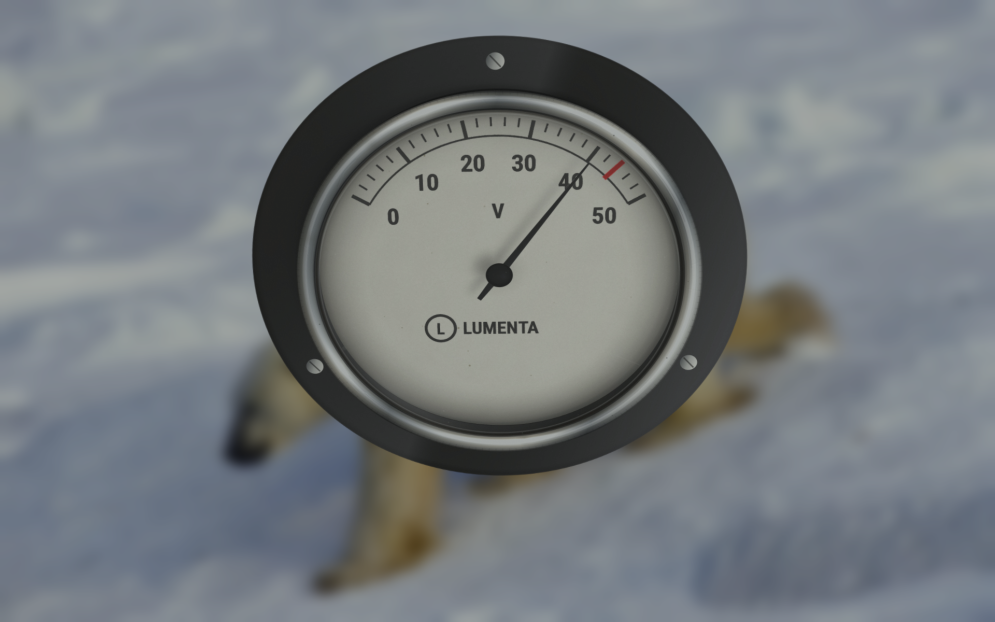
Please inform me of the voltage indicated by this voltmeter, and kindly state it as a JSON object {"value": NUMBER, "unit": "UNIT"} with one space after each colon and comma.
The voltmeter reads {"value": 40, "unit": "V"}
